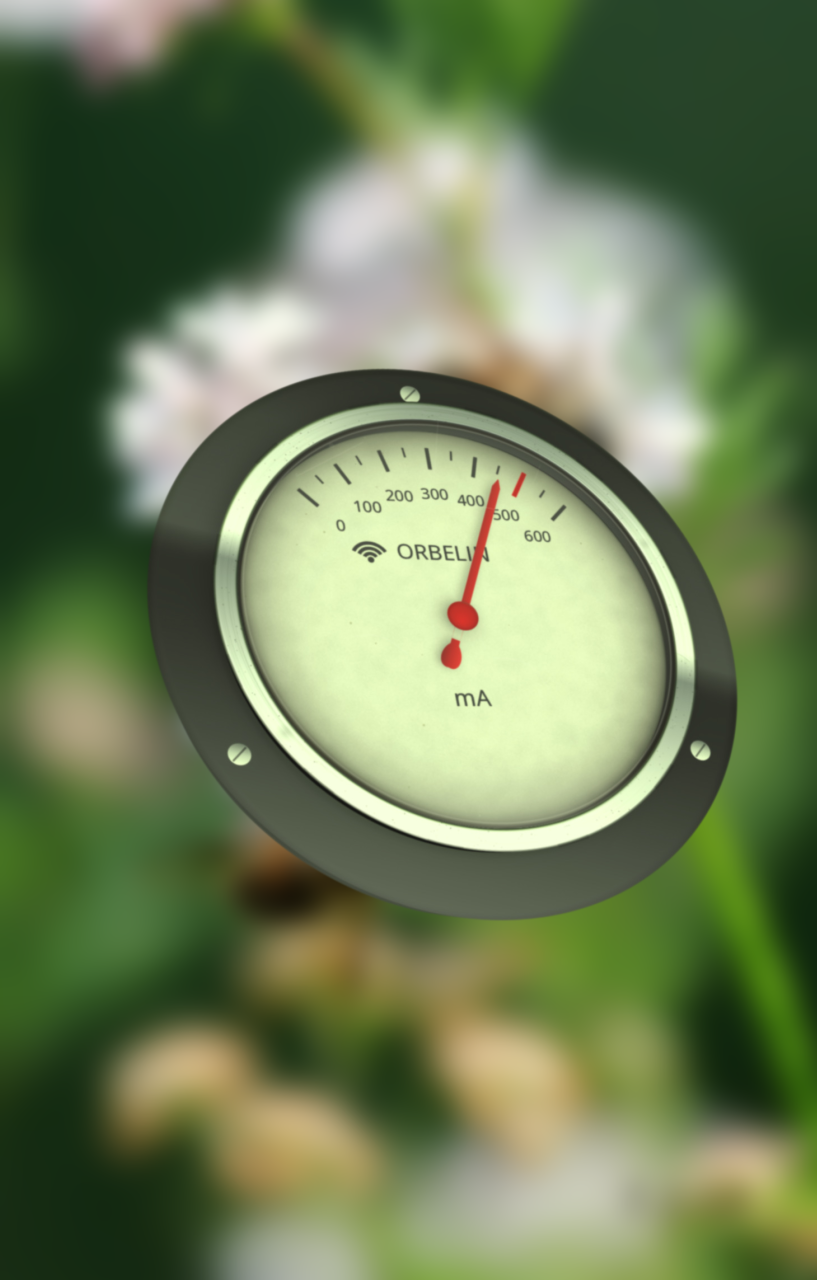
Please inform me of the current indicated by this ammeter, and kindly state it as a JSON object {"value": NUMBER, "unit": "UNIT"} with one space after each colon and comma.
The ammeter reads {"value": 450, "unit": "mA"}
